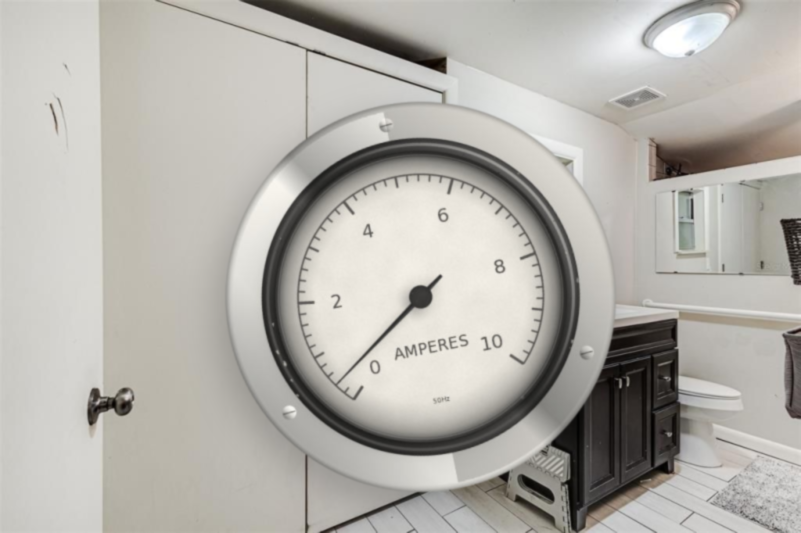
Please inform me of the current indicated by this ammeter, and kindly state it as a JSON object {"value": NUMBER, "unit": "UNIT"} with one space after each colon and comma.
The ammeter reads {"value": 0.4, "unit": "A"}
